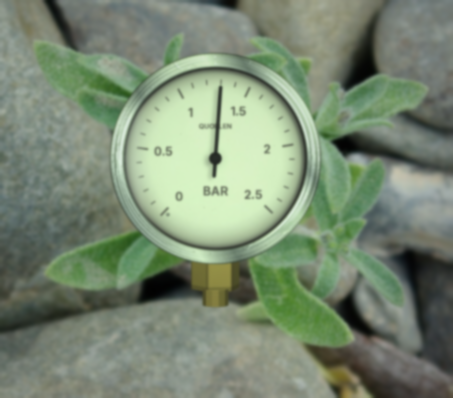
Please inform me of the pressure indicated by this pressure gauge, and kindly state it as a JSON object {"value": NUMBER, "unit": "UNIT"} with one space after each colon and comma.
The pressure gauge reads {"value": 1.3, "unit": "bar"}
